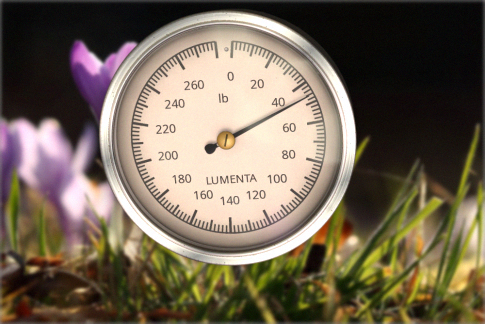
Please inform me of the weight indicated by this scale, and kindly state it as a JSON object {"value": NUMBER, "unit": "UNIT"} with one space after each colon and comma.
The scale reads {"value": 46, "unit": "lb"}
